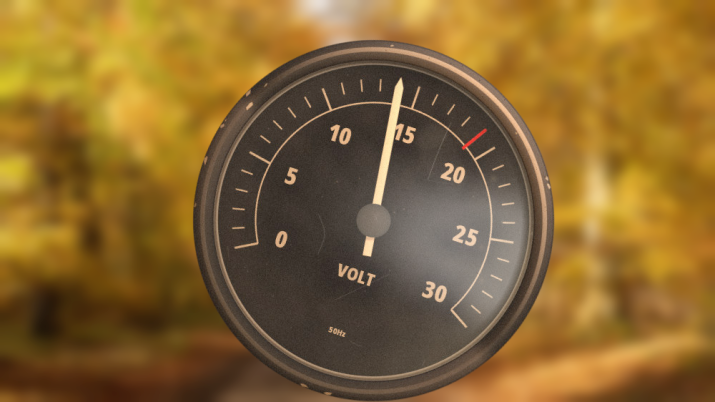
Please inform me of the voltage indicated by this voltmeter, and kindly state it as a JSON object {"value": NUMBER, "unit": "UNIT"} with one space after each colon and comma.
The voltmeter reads {"value": 14, "unit": "V"}
